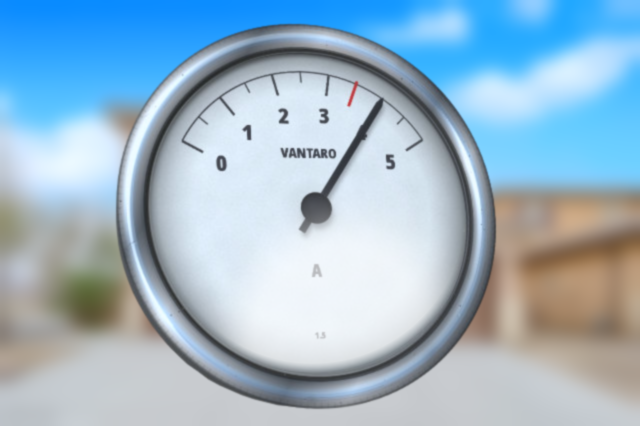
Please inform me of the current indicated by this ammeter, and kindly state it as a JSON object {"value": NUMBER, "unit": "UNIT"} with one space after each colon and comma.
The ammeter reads {"value": 4, "unit": "A"}
